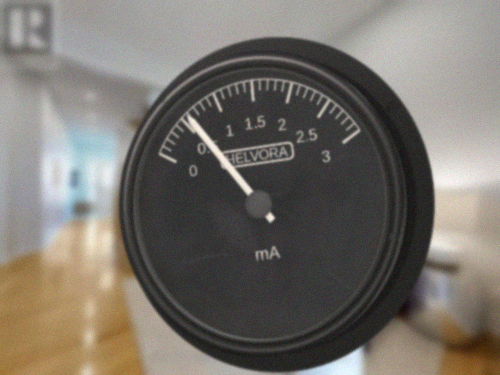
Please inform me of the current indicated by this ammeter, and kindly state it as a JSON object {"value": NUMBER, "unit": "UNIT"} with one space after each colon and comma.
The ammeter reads {"value": 0.6, "unit": "mA"}
